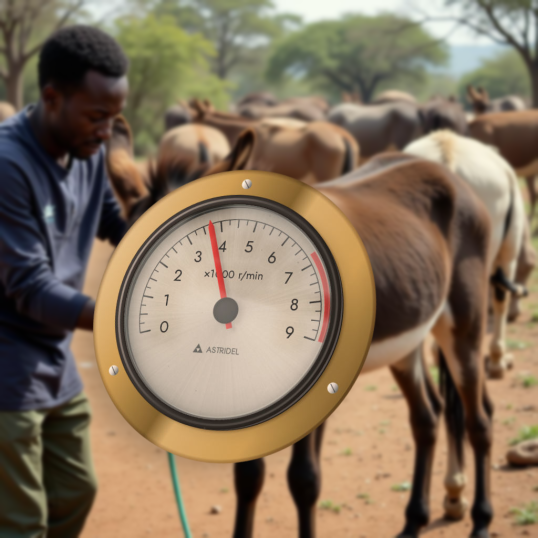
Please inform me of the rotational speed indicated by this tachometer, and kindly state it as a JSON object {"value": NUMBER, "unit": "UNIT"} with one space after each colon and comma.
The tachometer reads {"value": 3750, "unit": "rpm"}
